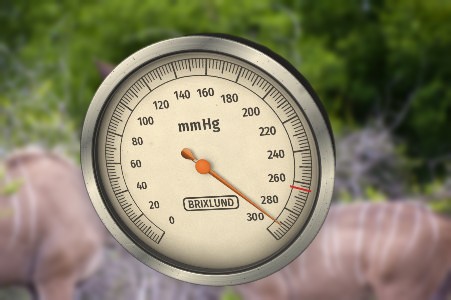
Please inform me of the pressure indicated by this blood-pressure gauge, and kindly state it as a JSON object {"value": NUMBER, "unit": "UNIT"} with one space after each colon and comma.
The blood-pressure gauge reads {"value": 290, "unit": "mmHg"}
